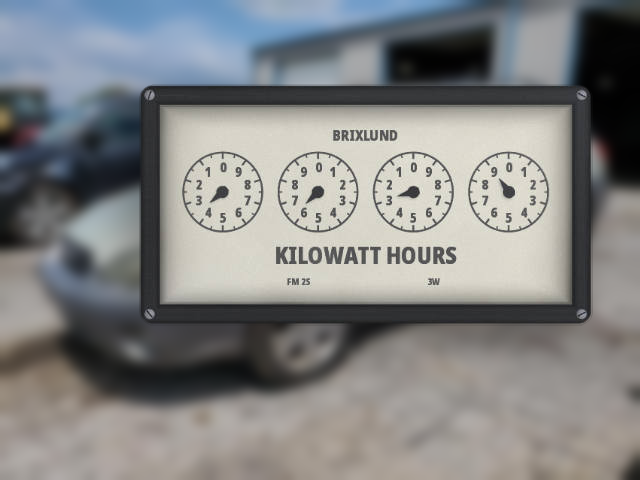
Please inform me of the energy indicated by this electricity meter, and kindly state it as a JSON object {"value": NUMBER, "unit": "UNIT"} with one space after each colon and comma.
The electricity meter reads {"value": 3629, "unit": "kWh"}
